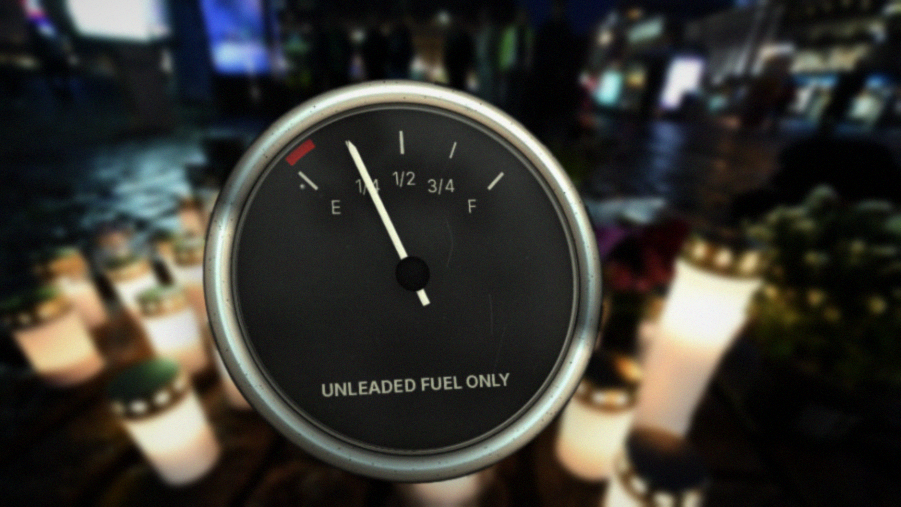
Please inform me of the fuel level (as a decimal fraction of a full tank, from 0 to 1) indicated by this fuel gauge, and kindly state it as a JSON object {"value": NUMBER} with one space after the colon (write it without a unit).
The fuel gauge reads {"value": 0.25}
